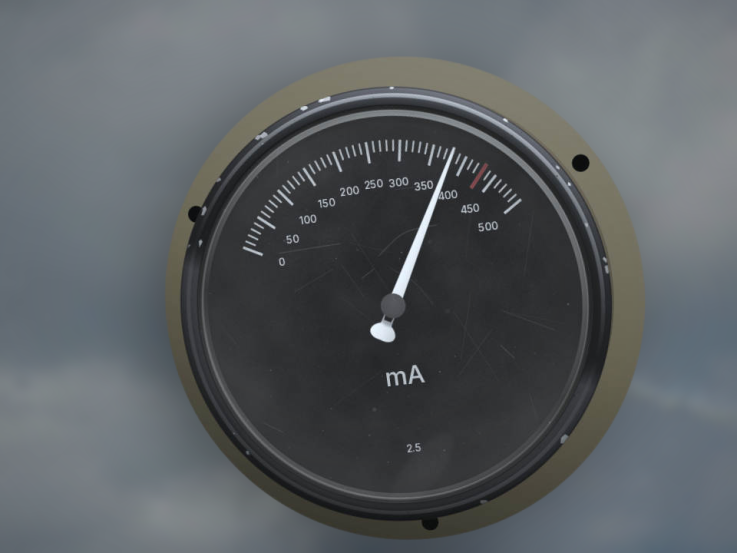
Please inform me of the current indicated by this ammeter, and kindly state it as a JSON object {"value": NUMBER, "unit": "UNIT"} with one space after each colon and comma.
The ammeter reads {"value": 380, "unit": "mA"}
